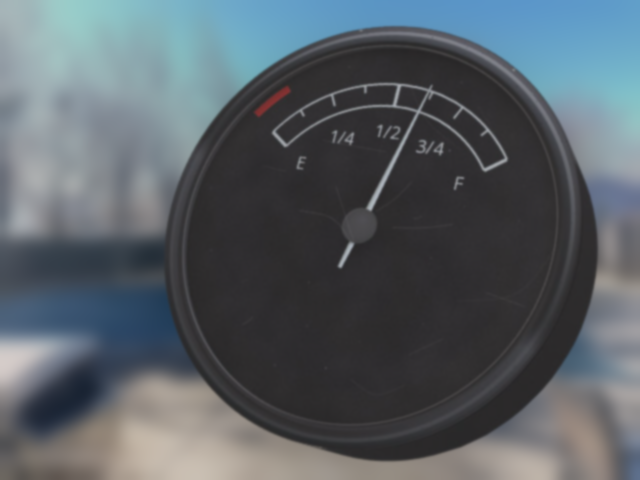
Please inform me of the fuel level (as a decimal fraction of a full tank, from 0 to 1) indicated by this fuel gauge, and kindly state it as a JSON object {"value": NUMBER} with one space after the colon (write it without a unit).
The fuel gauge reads {"value": 0.625}
